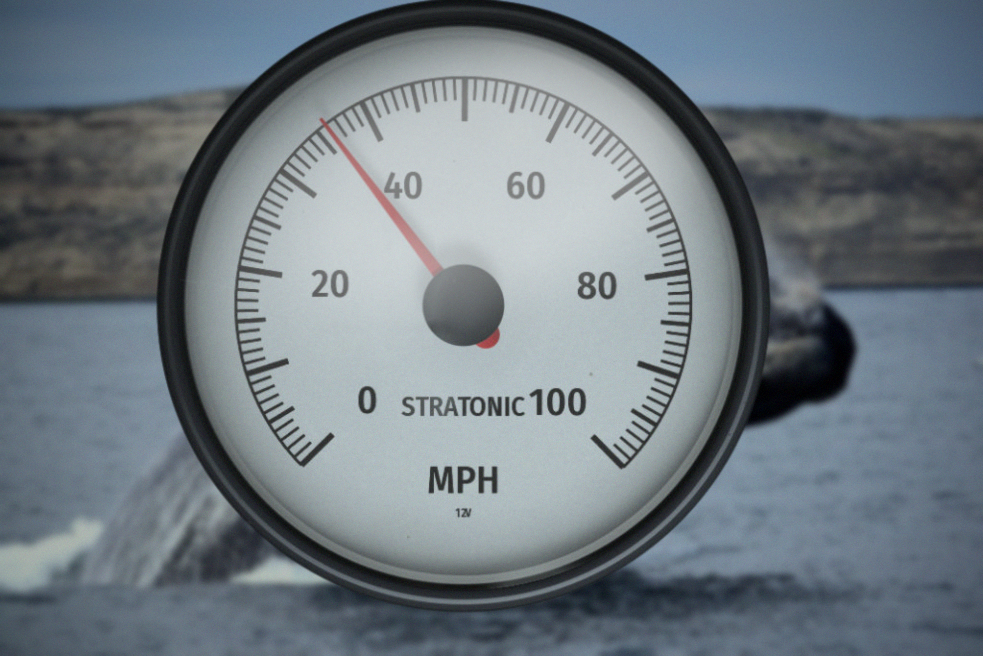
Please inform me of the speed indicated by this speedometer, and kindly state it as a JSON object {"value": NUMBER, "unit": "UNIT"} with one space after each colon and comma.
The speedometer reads {"value": 36, "unit": "mph"}
